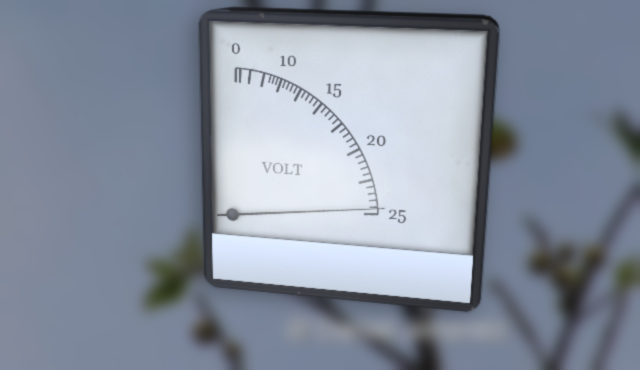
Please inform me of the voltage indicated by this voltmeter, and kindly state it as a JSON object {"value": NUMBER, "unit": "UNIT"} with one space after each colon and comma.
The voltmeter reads {"value": 24.5, "unit": "V"}
